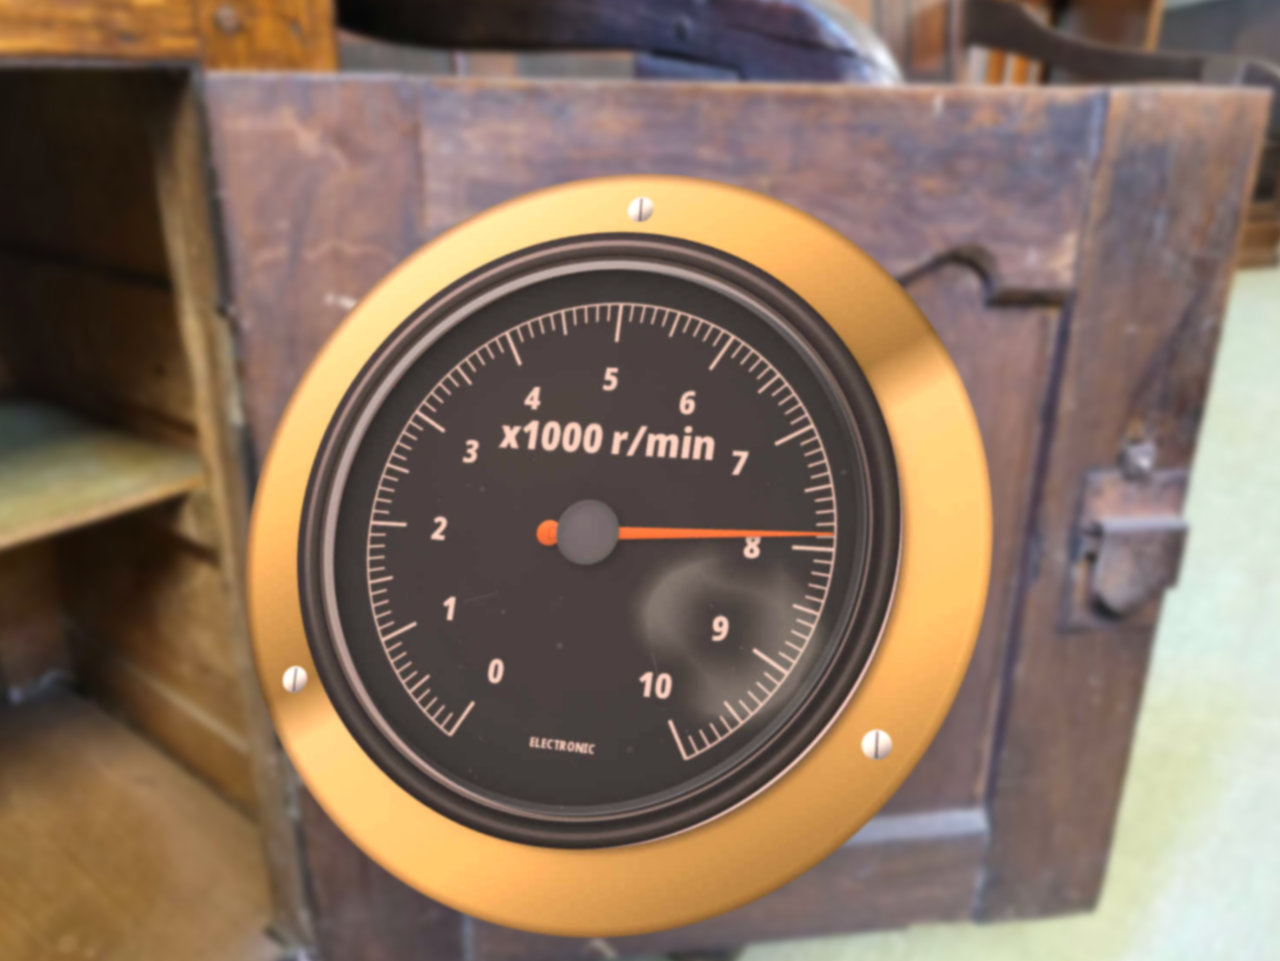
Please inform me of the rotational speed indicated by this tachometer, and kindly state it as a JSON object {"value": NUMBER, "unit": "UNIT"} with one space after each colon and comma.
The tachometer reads {"value": 7900, "unit": "rpm"}
